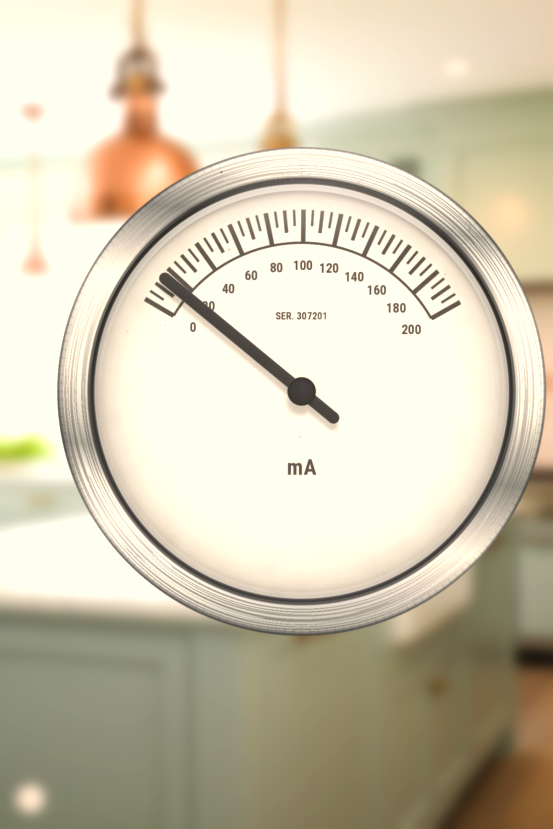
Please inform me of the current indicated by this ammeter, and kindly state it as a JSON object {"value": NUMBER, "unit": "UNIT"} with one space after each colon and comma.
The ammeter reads {"value": 15, "unit": "mA"}
